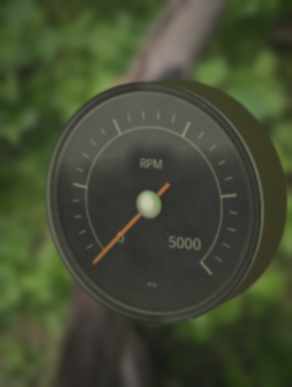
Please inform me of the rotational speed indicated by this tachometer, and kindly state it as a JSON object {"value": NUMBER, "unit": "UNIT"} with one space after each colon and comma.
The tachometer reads {"value": 0, "unit": "rpm"}
